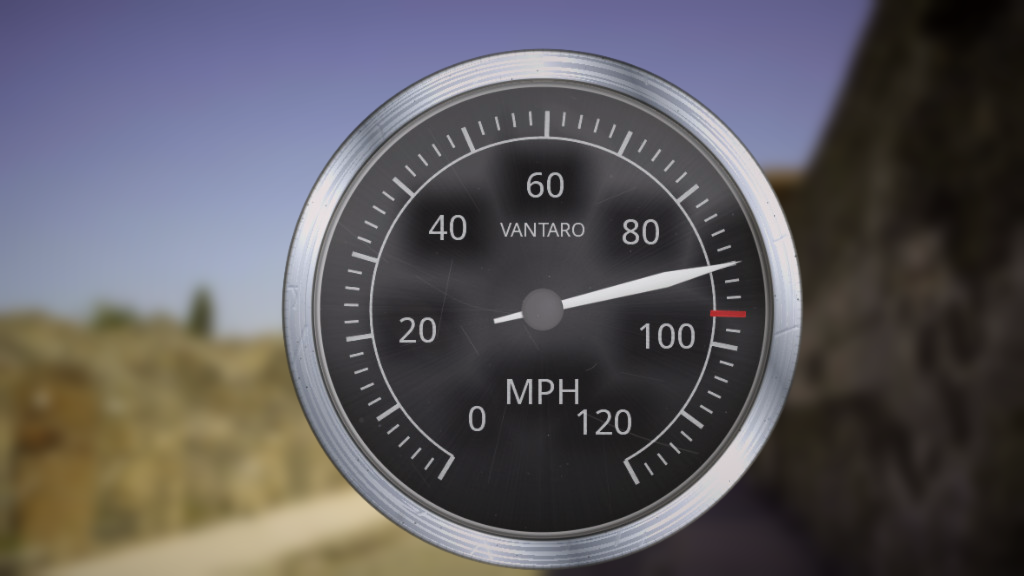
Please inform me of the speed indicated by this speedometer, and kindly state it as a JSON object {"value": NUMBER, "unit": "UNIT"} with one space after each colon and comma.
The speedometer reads {"value": 90, "unit": "mph"}
